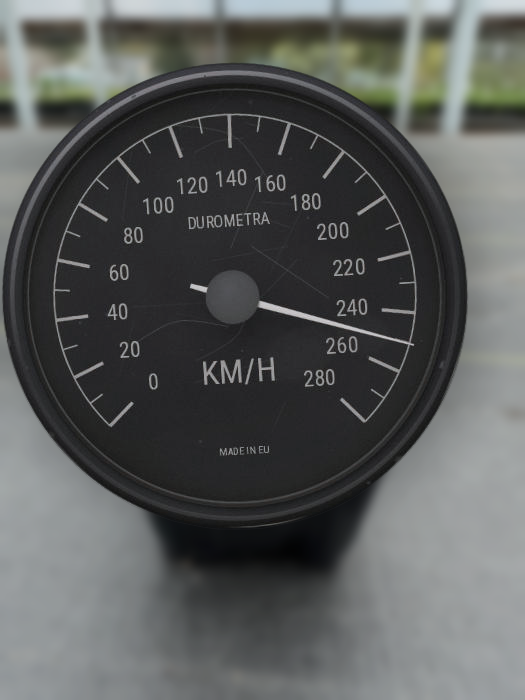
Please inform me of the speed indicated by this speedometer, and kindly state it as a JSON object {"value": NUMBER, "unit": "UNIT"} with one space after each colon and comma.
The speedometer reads {"value": 250, "unit": "km/h"}
